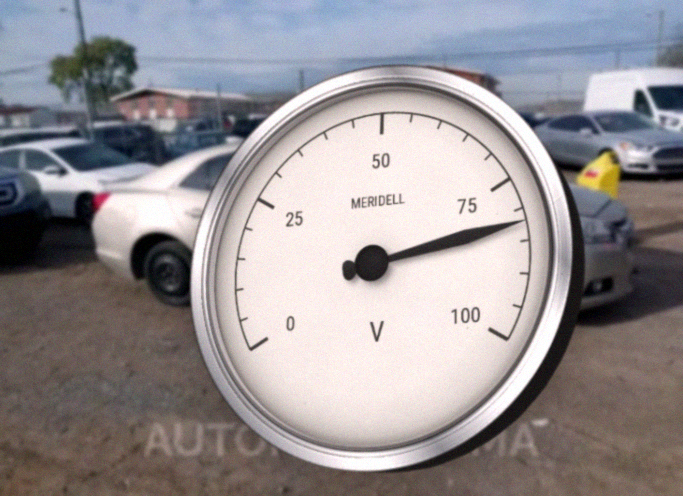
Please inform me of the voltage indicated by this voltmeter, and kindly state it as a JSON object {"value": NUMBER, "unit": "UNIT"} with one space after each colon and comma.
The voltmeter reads {"value": 82.5, "unit": "V"}
